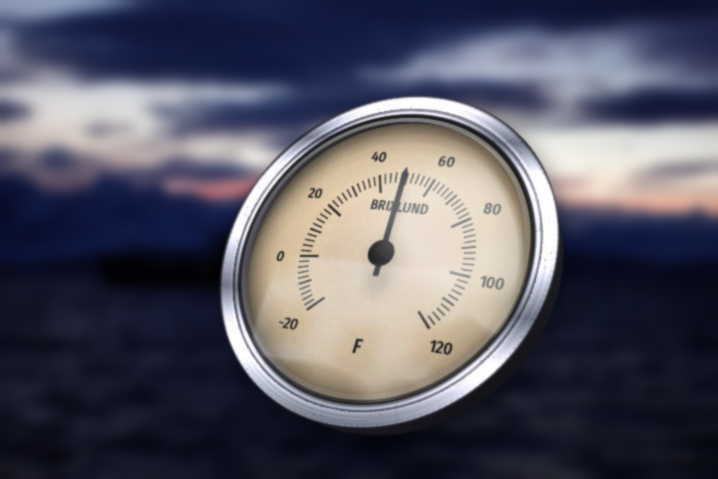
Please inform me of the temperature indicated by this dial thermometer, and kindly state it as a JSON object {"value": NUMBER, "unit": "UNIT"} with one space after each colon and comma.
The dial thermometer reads {"value": 50, "unit": "°F"}
